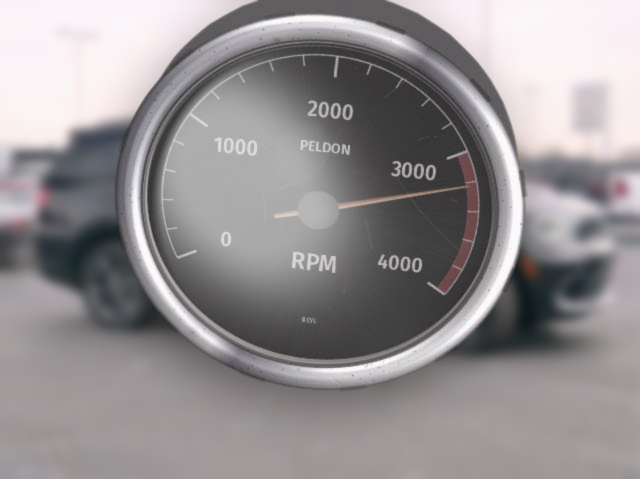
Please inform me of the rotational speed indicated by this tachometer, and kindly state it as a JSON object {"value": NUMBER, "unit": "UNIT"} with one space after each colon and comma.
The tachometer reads {"value": 3200, "unit": "rpm"}
